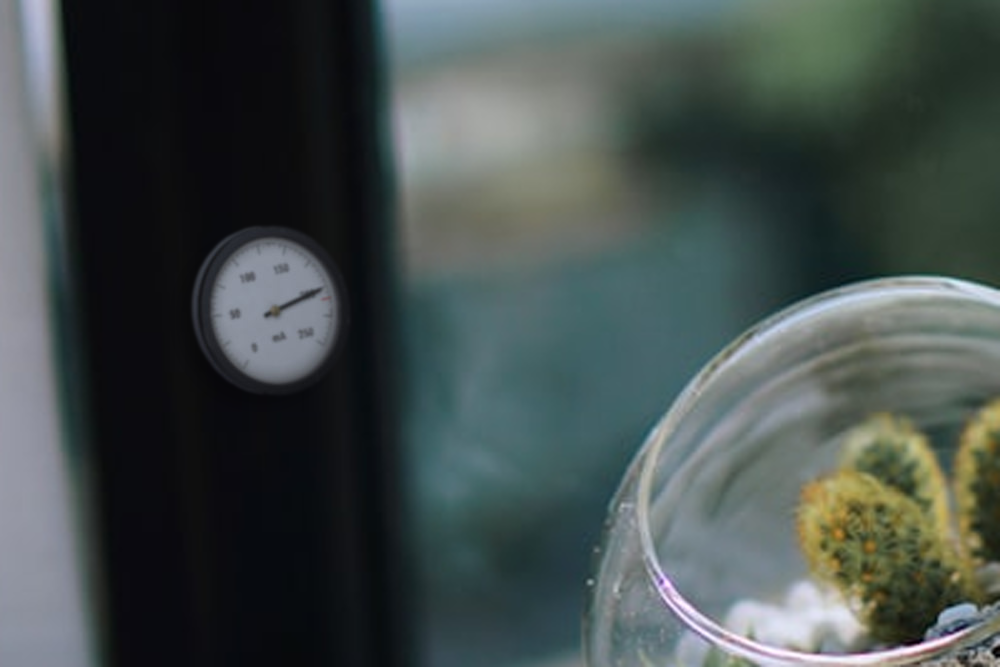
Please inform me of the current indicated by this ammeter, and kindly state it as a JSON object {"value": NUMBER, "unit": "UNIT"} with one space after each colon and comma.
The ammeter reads {"value": 200, "unit": "mA"}
